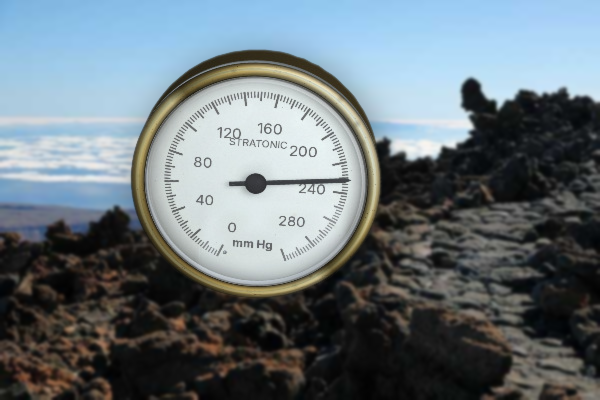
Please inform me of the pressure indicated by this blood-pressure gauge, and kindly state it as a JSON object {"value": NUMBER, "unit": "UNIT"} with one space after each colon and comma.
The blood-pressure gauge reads {"value": 230, "unit": "mmHg"}
